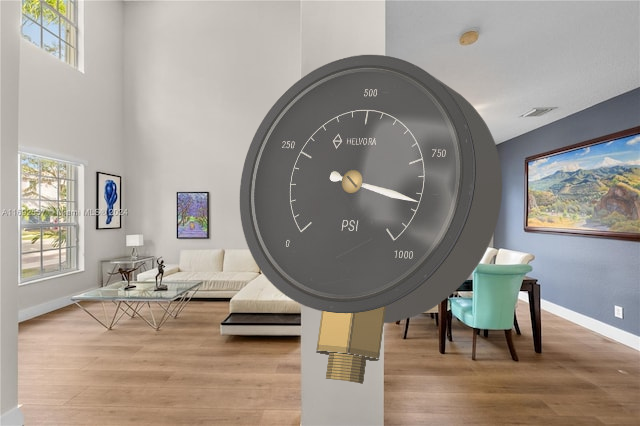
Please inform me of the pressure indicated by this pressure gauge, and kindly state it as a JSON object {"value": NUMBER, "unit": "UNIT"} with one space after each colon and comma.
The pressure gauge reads {"value": 875, "unit": "psi"}
